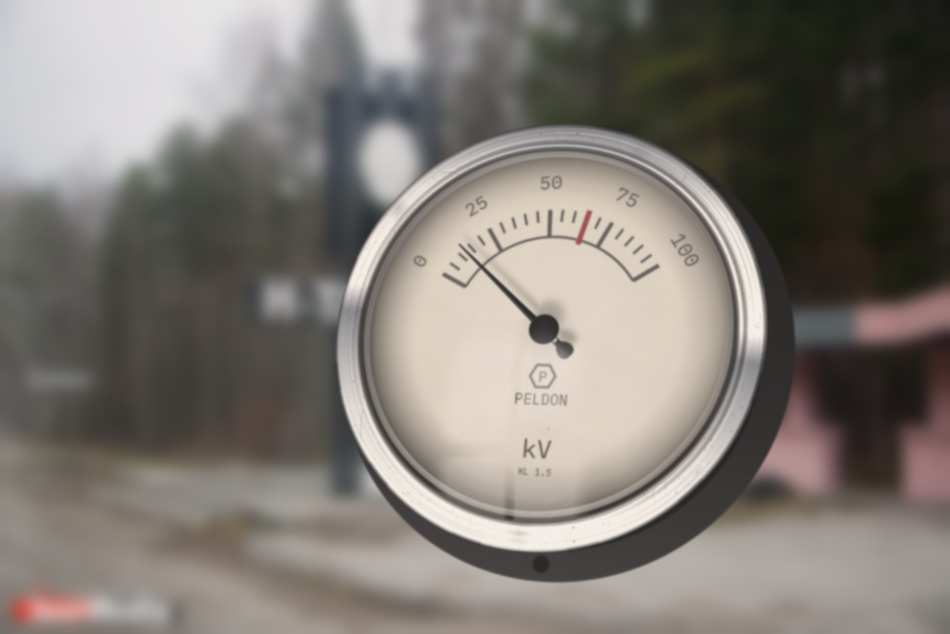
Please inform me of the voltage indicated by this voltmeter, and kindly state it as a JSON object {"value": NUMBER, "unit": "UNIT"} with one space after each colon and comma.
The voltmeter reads {"value": 12.5, "unit": "kV"}
